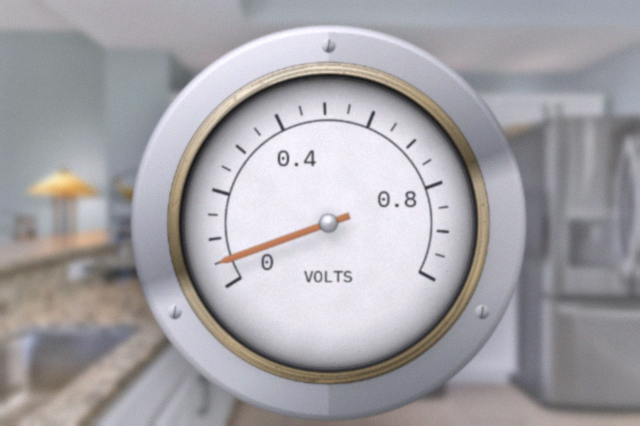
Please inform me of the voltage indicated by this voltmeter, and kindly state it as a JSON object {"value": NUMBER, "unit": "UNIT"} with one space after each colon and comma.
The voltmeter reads {"value": 0.05, "unit": "V"}
